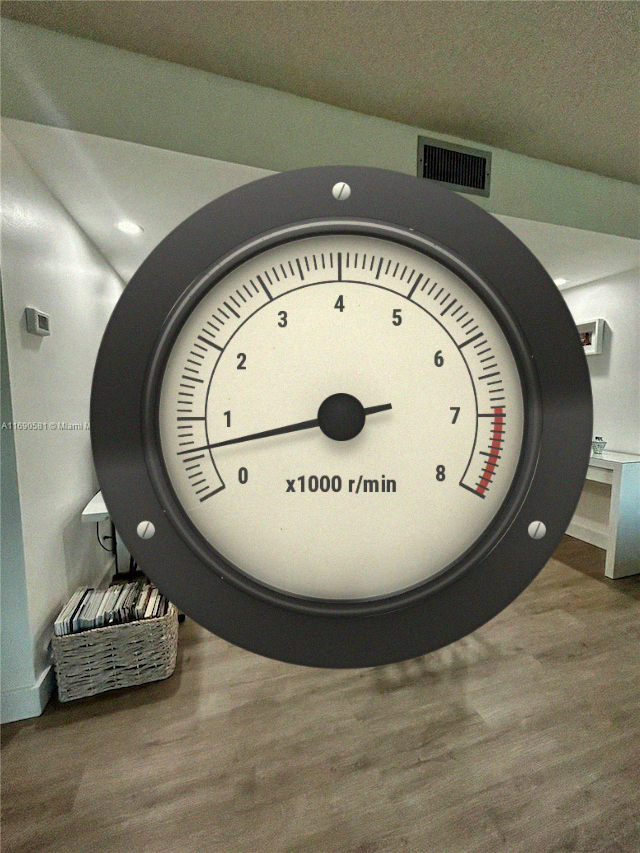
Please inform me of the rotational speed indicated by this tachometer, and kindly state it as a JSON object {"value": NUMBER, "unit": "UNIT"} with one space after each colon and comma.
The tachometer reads {"value": 600, "unit": "rpm"}
